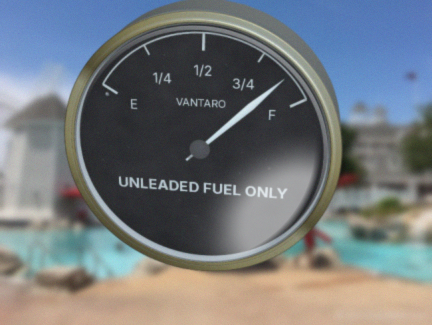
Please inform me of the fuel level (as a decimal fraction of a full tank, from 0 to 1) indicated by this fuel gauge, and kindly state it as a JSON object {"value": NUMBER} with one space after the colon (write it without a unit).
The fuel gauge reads {"value": 0.875}
